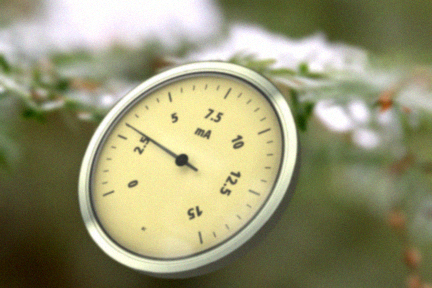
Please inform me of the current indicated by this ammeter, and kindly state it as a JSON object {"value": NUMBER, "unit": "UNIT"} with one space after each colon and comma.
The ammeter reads {"value": 3, "unit": "mA"}
